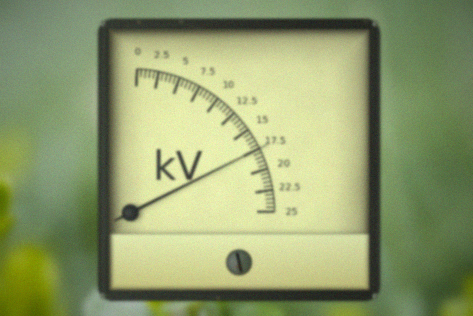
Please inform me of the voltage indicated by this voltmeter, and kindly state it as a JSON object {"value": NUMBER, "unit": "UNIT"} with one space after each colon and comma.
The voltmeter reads {"value": 17.5, "unit": "kV"}
